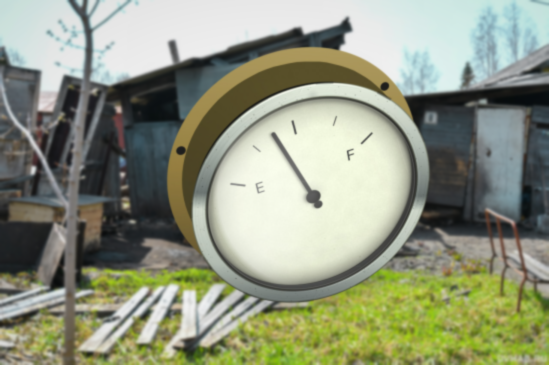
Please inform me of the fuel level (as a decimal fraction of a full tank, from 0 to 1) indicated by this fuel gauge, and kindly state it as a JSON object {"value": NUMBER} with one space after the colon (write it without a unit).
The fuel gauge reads {"value": 0.375}
